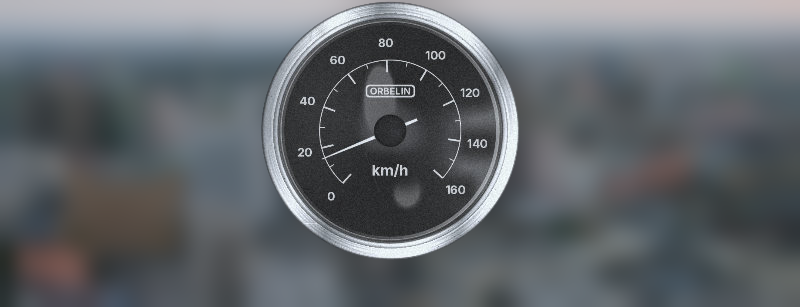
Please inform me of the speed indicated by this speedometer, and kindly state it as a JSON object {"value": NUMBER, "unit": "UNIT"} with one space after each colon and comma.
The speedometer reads {"value": 15, "unit": "km/h"}
